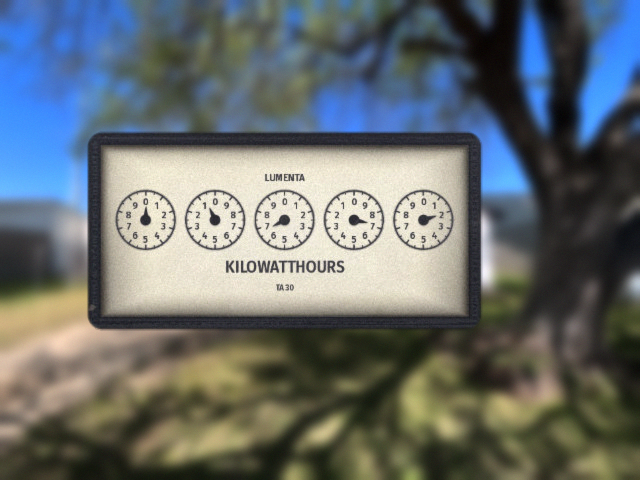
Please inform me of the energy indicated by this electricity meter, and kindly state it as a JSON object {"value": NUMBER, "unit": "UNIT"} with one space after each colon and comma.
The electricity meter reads {"value": 672, "unit": "kWh"}
